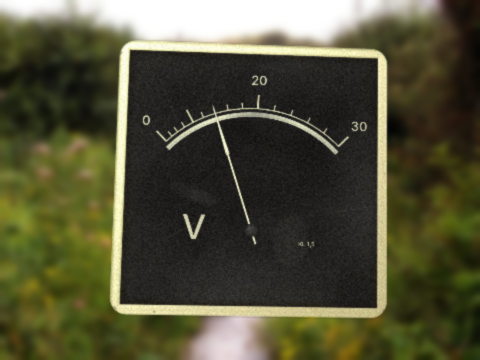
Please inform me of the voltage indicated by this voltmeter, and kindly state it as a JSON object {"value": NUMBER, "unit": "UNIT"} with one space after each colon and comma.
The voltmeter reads {"value": 14, "unit": "V"}
